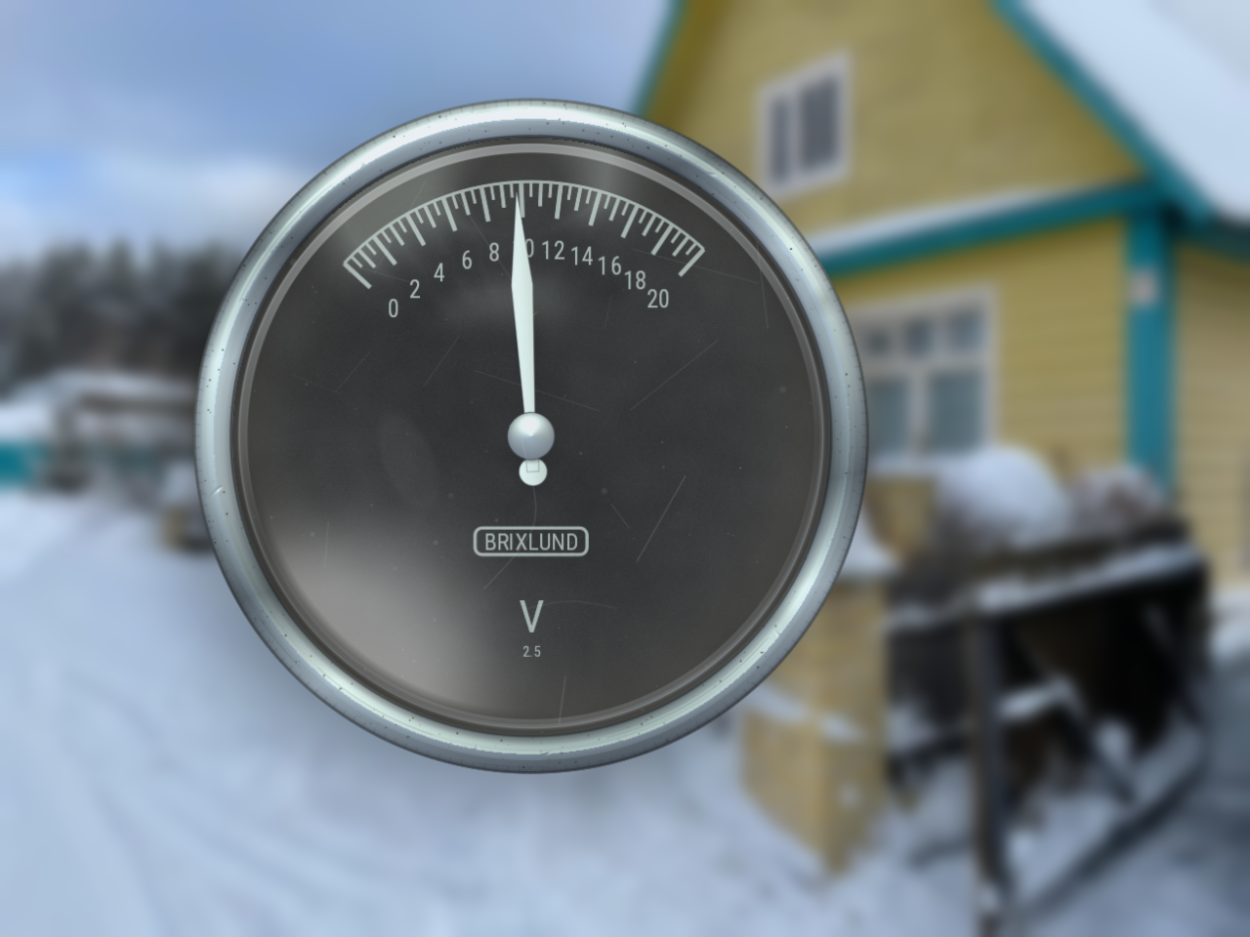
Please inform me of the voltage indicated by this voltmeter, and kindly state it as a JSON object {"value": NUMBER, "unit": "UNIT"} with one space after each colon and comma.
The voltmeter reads {"value": 9.75, "unit": "V"}
